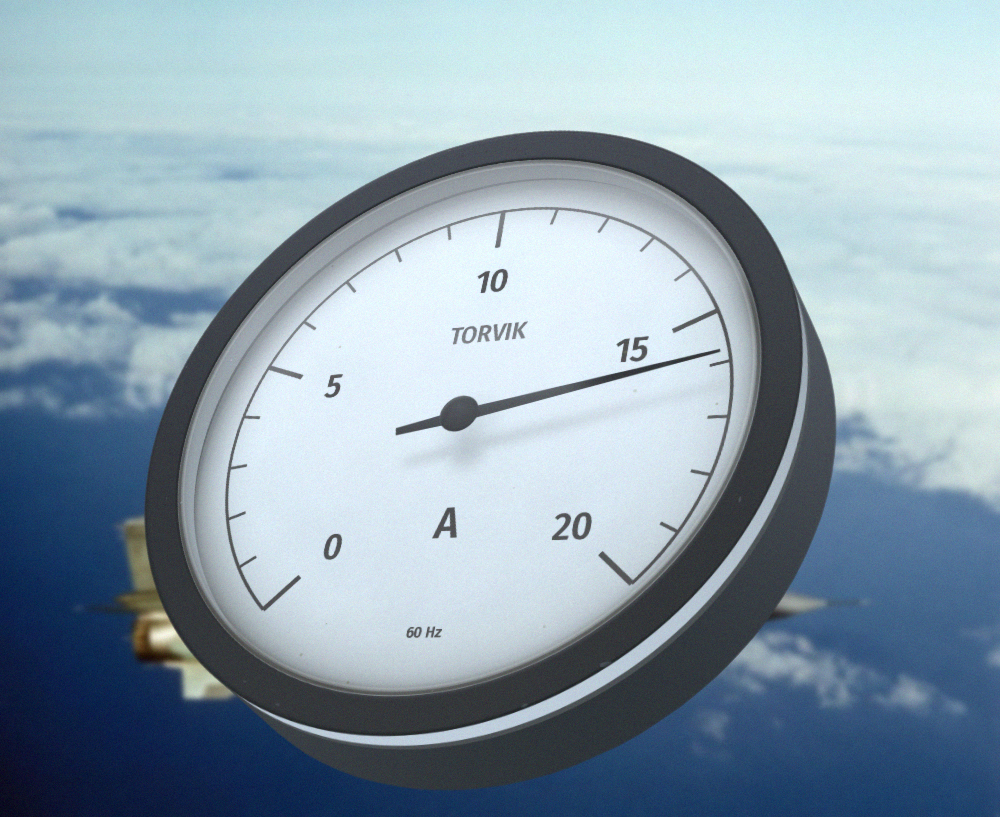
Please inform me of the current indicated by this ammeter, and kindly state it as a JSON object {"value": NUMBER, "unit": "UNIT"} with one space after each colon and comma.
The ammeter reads {"value": 16, "unit": "A"}
